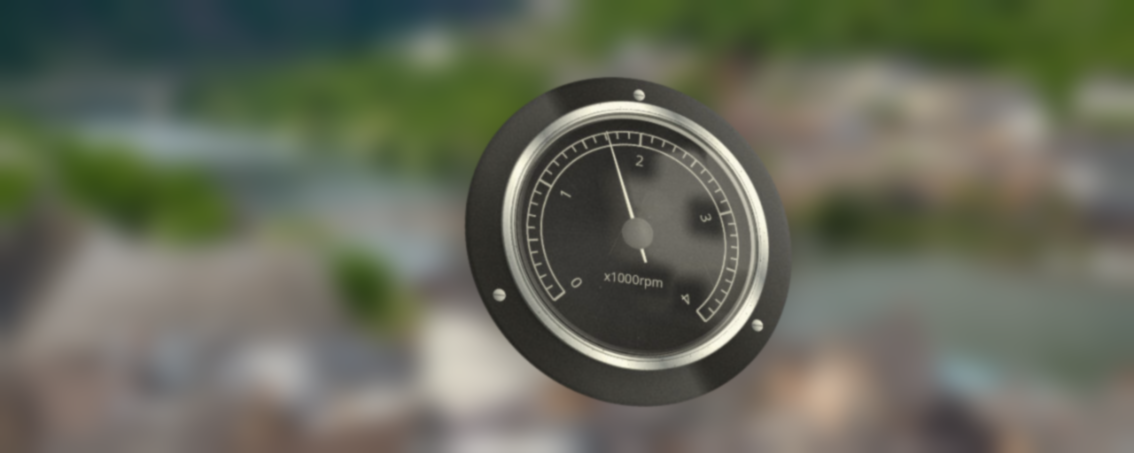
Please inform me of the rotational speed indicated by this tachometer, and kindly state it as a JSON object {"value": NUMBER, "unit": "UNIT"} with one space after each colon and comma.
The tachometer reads {"value": 1700, "unit": "rpm"}
